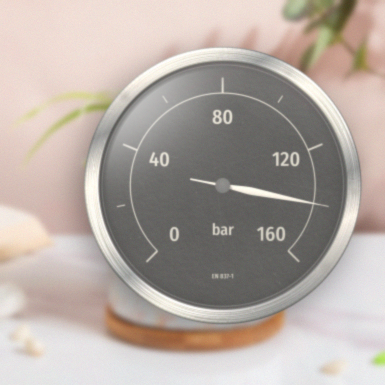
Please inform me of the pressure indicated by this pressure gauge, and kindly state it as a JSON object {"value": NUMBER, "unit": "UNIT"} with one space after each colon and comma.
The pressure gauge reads {"value": 140, "unit": "bar"}
